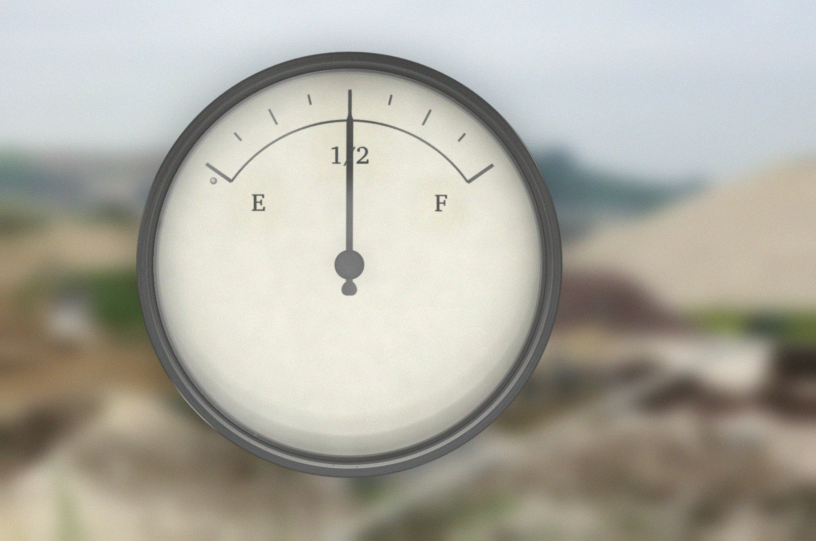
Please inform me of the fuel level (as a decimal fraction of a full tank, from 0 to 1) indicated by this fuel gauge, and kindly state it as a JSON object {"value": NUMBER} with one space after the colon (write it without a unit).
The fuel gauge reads {"value": 0.5}
